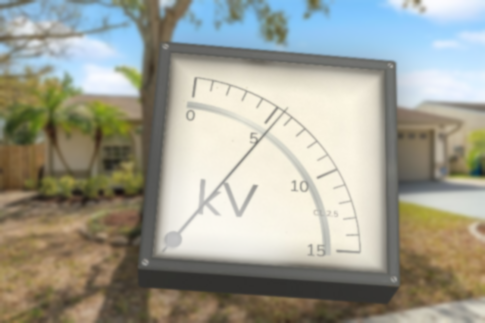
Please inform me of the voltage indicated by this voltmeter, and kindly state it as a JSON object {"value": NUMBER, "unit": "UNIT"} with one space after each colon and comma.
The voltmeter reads {"value": 5.5, "unit": "kV"}
